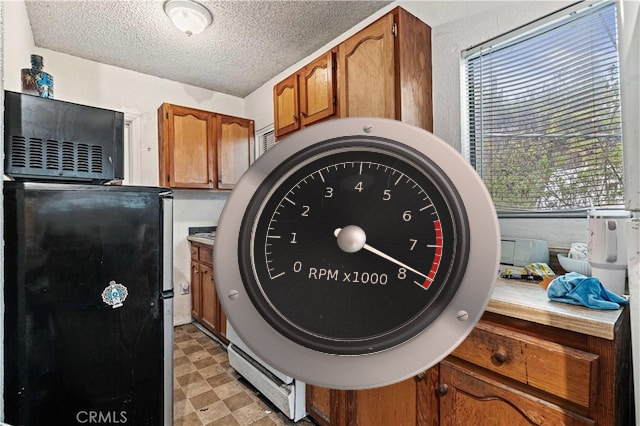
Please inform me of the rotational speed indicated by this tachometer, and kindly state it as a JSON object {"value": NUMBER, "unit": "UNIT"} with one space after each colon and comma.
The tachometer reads {"value": 7800, "unit": "rpm"}
